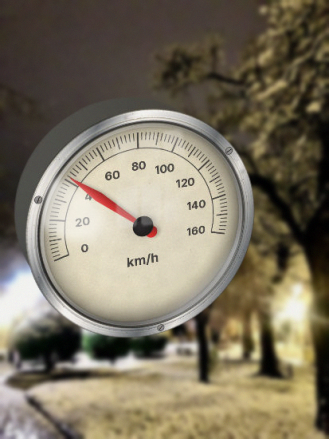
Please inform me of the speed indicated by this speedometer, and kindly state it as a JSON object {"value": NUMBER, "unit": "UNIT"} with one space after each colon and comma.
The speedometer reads {"value": 42, "unit": "km/h"}
